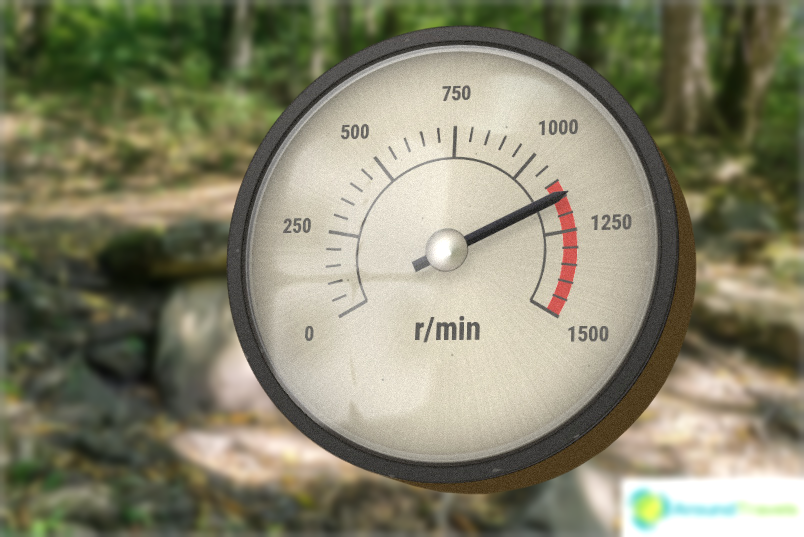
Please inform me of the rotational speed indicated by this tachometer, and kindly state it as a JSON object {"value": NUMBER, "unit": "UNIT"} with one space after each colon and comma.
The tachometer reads {"value": 1150, "unit": "rpm"}
